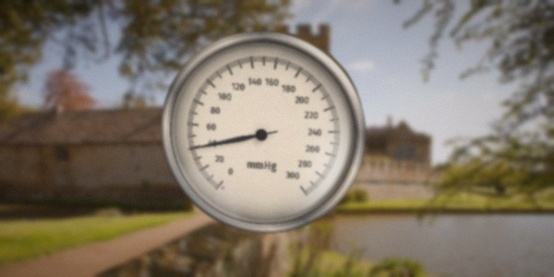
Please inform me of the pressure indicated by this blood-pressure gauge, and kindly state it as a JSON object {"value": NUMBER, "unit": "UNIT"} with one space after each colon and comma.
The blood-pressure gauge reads {"value": 40, "unit": "mmHg"}
